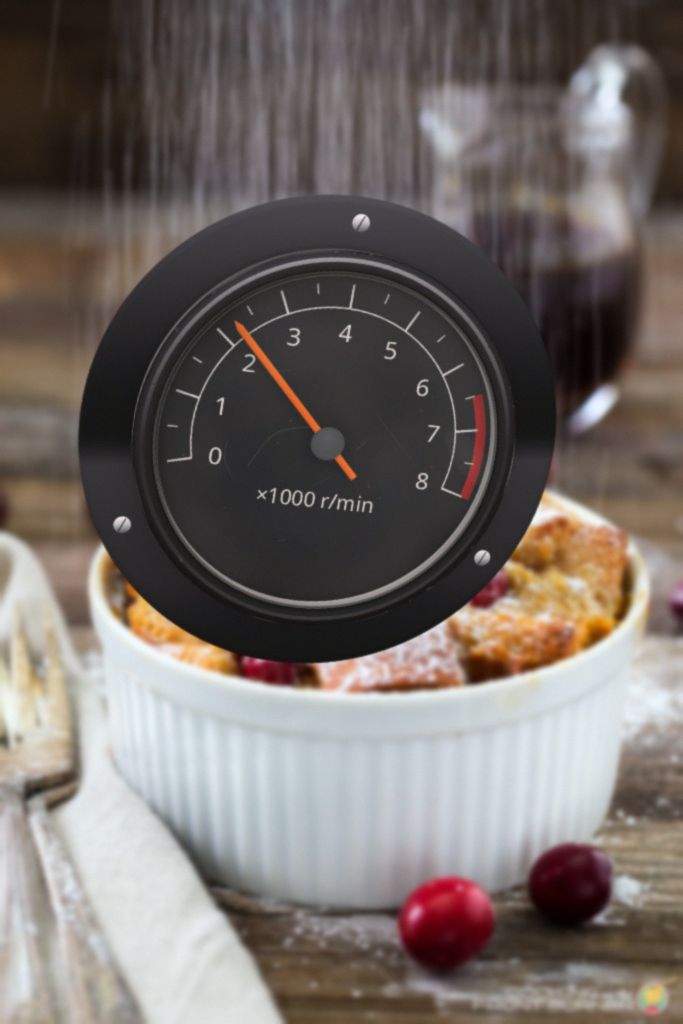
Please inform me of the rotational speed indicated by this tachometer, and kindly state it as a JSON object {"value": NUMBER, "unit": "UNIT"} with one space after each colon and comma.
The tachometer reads {"value": 2250, "unit": "rpm"}
